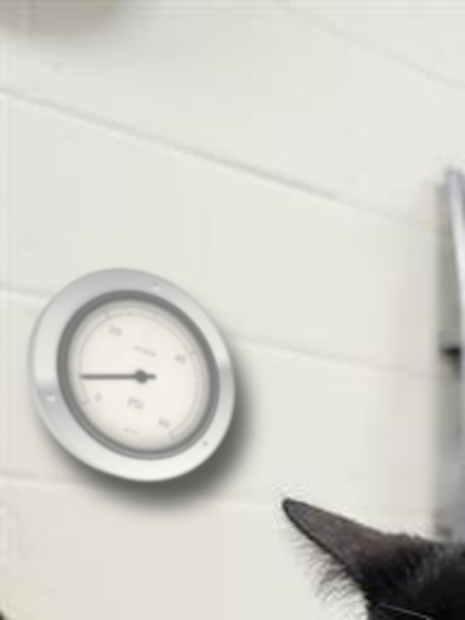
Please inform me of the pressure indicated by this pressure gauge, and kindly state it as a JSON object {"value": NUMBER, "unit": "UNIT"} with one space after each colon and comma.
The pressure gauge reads {"value": 5, "unit": "psi"}
